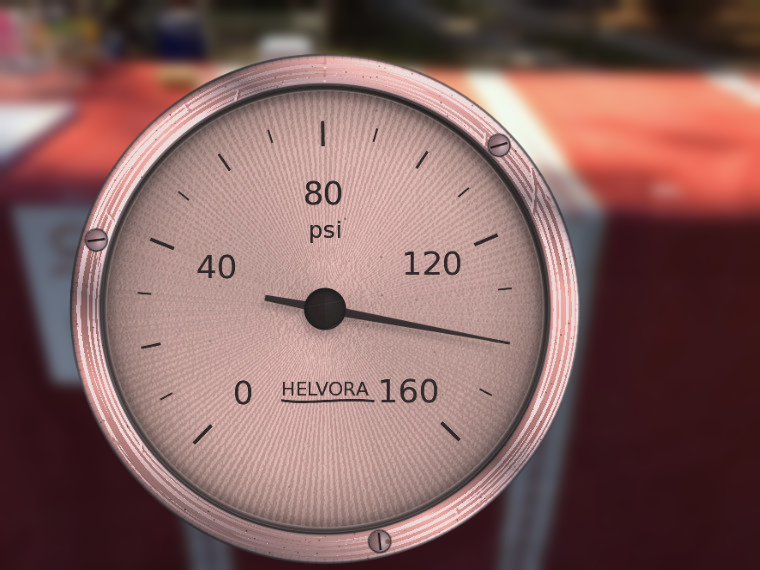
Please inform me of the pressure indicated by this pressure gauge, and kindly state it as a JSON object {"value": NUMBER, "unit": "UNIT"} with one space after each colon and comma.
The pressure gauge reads {"value": 140, "unit": "psi"}
